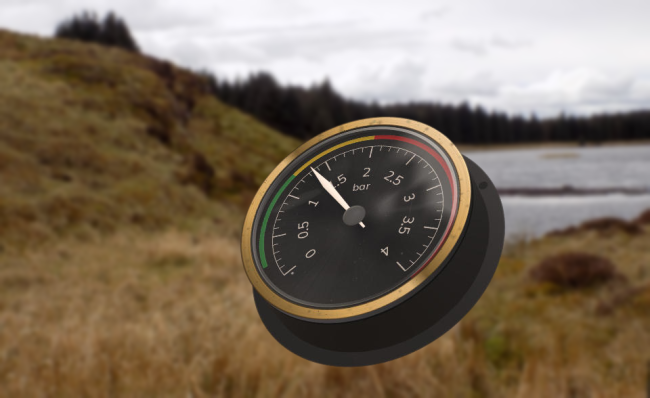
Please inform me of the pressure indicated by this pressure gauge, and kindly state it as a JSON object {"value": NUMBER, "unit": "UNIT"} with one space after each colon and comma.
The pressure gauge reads {"value": 1.35, "unit": "bar"}
